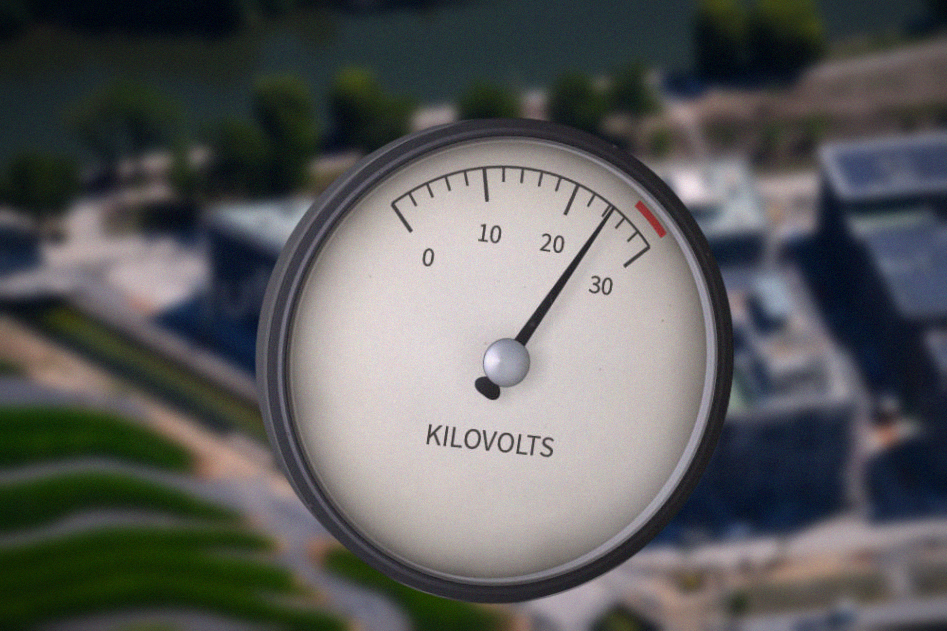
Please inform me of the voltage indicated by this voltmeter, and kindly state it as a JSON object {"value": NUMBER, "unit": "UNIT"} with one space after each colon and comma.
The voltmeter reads {"value": 24, "unit": "kV"}
